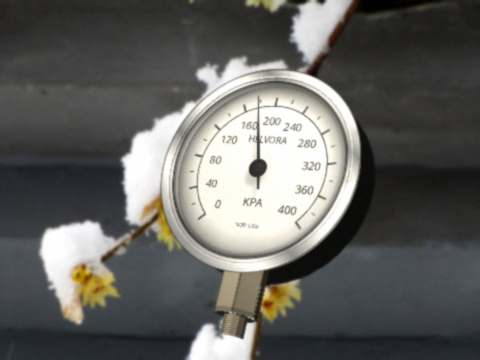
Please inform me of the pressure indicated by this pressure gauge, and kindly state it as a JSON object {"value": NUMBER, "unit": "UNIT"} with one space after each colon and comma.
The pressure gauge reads {"value": 180, "unit": "kPa"}
